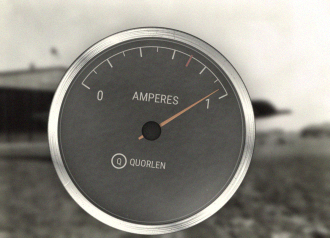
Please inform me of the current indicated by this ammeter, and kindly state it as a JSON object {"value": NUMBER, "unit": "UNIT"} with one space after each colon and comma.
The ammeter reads {"value": 0.95, "unit": "A"}
